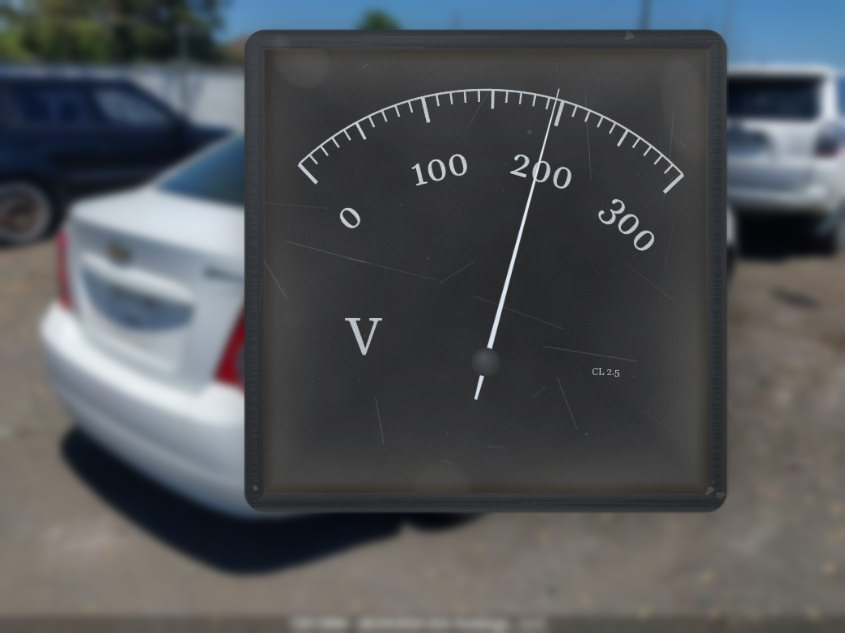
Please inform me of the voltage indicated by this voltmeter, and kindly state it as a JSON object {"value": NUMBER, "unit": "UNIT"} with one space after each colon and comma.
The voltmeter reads {"value": 195, "unit": "V"}
